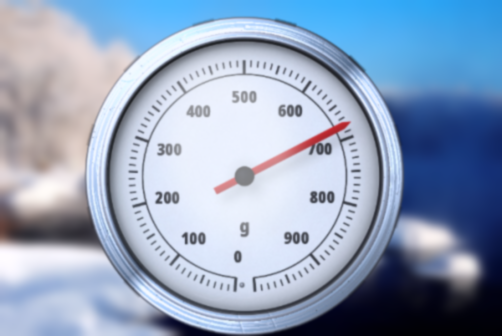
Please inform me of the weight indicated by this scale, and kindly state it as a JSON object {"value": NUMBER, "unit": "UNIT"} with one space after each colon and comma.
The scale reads {"value": 680, "unit": "g"}
